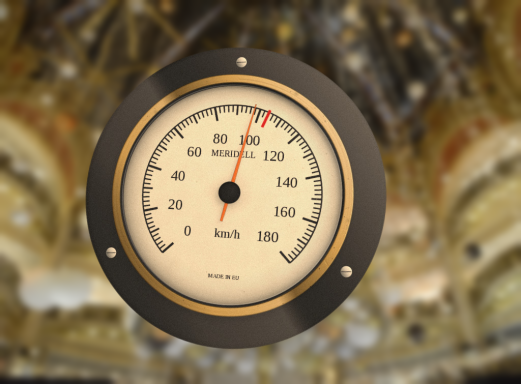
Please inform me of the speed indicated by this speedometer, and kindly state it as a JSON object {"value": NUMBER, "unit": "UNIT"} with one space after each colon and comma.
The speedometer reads {"value": 98, "unit": "km/h"}
